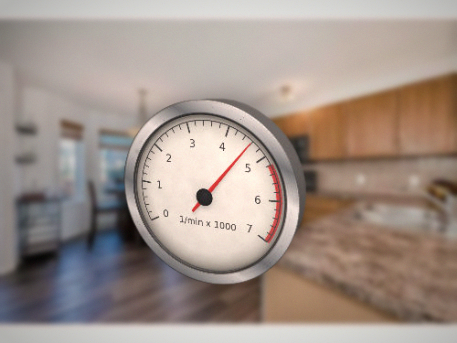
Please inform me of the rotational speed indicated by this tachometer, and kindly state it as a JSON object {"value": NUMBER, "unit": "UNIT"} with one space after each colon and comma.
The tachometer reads {"value": 4600, "unit": "rpm"}
